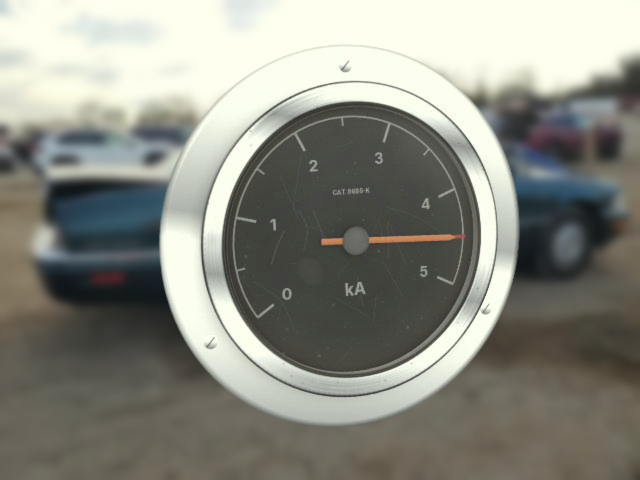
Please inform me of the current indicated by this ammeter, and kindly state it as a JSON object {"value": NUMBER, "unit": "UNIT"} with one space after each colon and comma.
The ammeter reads {"value": 4.5, "unit": "kA"}
